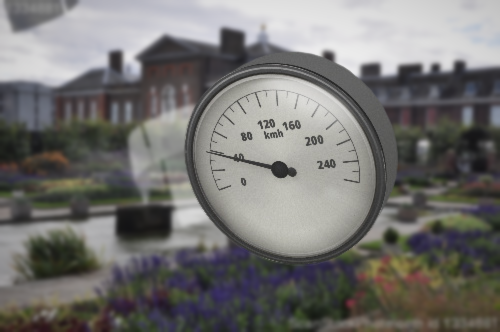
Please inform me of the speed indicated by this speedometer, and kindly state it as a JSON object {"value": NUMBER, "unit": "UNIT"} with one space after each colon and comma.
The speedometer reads {"value": 40, "unit": "km/h"}
